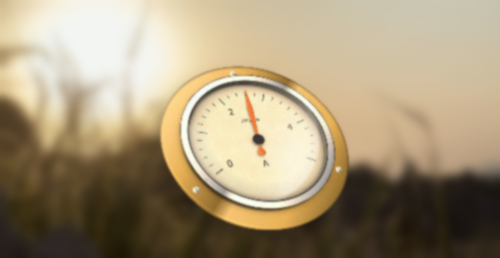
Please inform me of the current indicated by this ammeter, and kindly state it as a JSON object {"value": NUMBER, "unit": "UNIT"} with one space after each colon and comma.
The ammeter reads {"value": 2.6, "unit": "A"}
